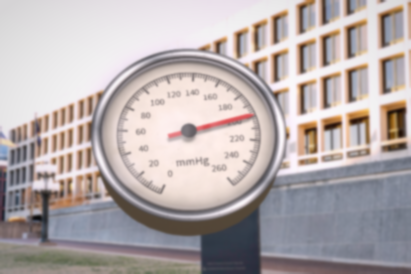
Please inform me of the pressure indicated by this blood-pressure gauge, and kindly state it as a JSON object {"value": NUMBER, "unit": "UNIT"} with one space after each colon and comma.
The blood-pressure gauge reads {"value": 200, "unit": "mmHg"}
